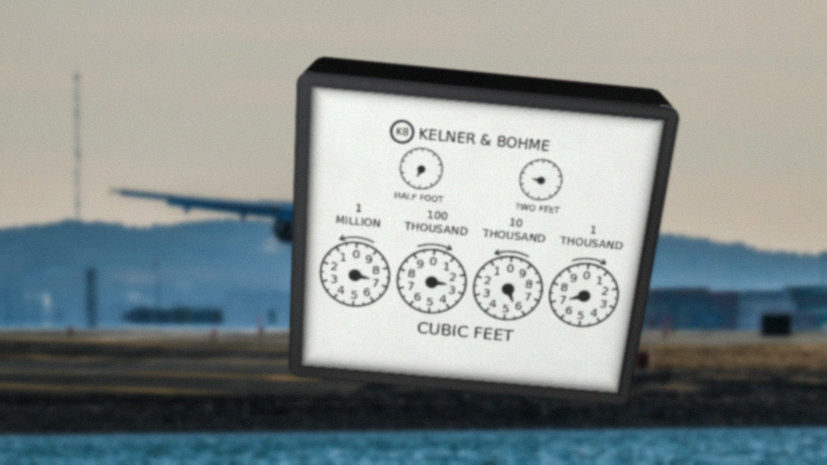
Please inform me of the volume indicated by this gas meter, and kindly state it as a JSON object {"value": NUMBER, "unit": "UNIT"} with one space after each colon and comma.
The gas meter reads {"value": 725700, "unit": "ft³"}
